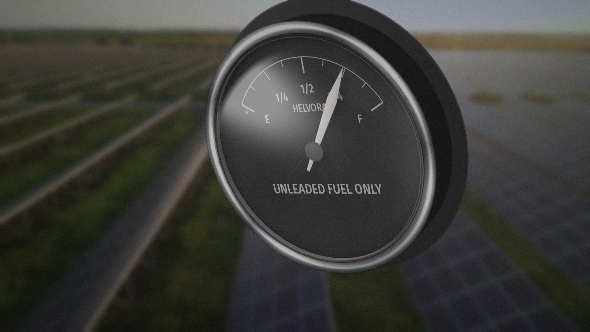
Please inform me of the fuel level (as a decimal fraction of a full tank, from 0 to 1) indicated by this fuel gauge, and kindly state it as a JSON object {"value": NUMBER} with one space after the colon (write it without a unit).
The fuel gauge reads {"value": 0.75}
